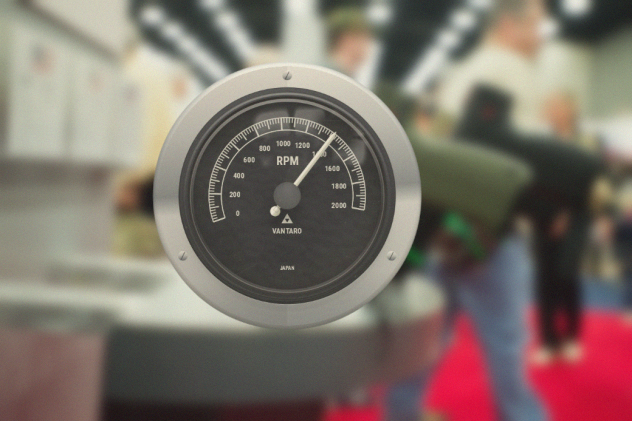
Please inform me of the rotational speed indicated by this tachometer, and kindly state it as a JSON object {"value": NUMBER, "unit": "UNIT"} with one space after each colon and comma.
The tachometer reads {"value": 1400, "unit": "rpm"}
